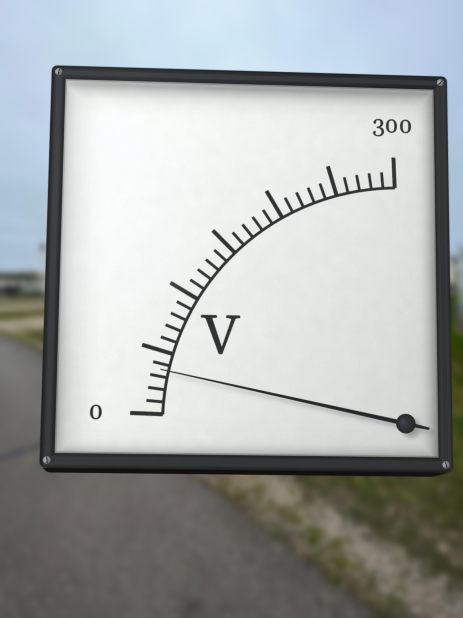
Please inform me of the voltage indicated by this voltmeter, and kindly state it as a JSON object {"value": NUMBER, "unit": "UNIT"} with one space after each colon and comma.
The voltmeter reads {"value": 35, "unit": "V"}
